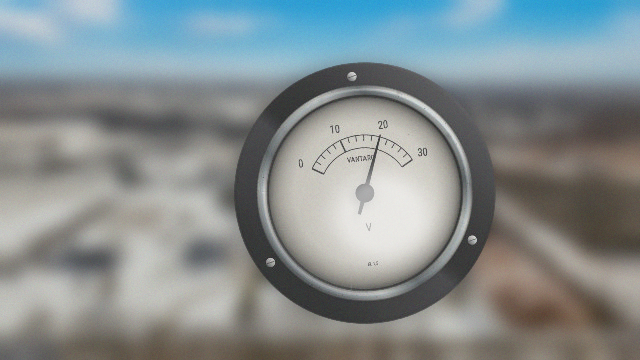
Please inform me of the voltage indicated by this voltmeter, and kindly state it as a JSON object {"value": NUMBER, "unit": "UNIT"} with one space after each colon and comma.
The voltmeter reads {"value": 20, "unit": "V"}
